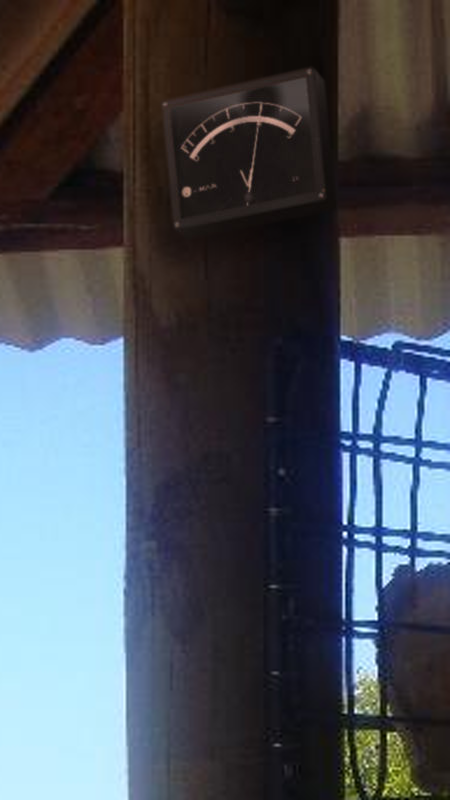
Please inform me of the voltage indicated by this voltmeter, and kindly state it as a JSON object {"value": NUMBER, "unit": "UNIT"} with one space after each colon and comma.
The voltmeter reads {"value": 4, "unit": "V"}
